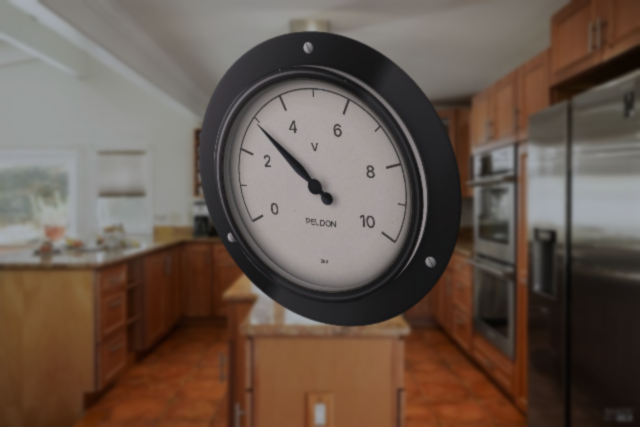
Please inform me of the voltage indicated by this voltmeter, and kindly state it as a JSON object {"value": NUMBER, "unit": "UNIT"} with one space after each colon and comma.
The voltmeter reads {"value": 3, "unit": "V"}
